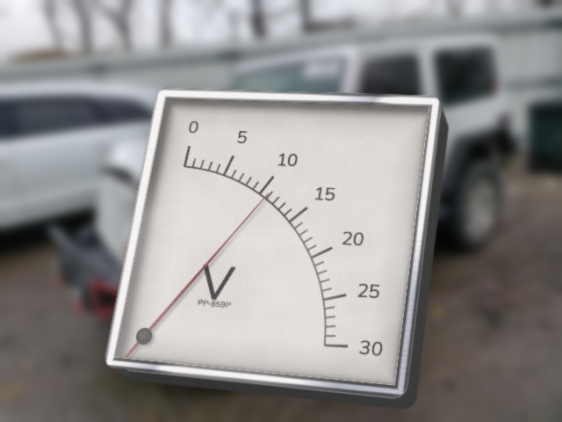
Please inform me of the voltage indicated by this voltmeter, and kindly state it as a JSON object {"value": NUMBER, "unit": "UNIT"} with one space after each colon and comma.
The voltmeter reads {"value": 11, "unit": "V"}
